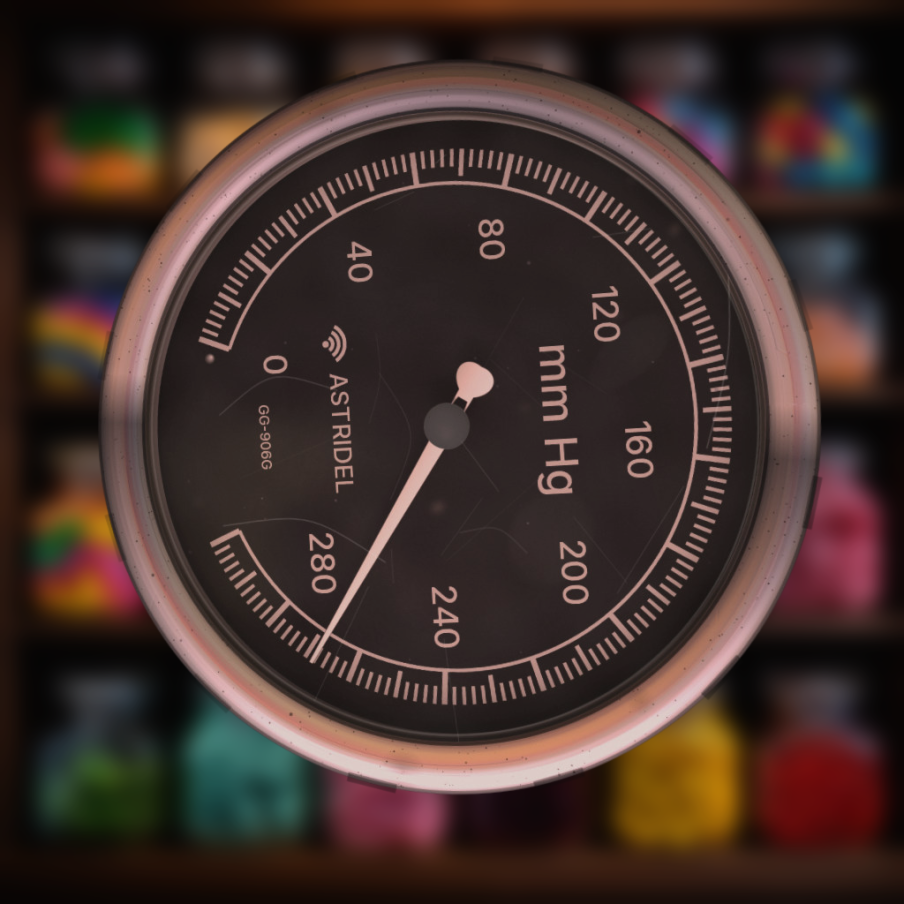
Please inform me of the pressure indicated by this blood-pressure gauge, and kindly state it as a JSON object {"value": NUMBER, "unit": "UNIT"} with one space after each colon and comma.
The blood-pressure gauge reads {"value": 268, "unit": "mmHg"}
